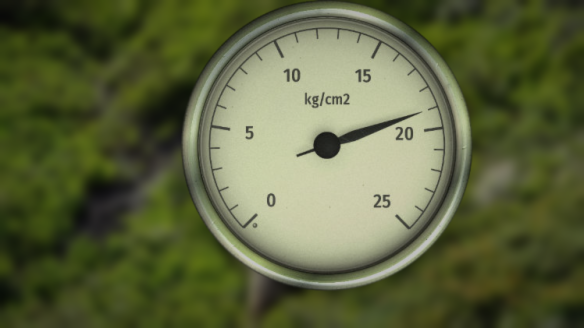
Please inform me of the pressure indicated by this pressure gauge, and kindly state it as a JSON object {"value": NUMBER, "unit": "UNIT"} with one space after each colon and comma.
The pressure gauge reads {"value": 19, "unit": "kg/cm²"}
